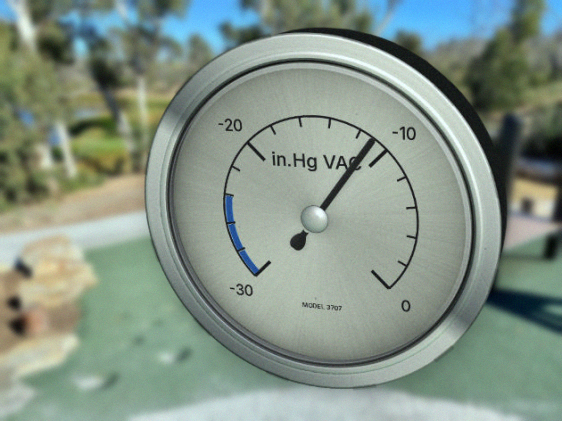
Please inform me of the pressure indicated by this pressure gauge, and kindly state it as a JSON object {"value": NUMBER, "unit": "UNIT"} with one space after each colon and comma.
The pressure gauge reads {"value": -11, "unit": "inHg"}
